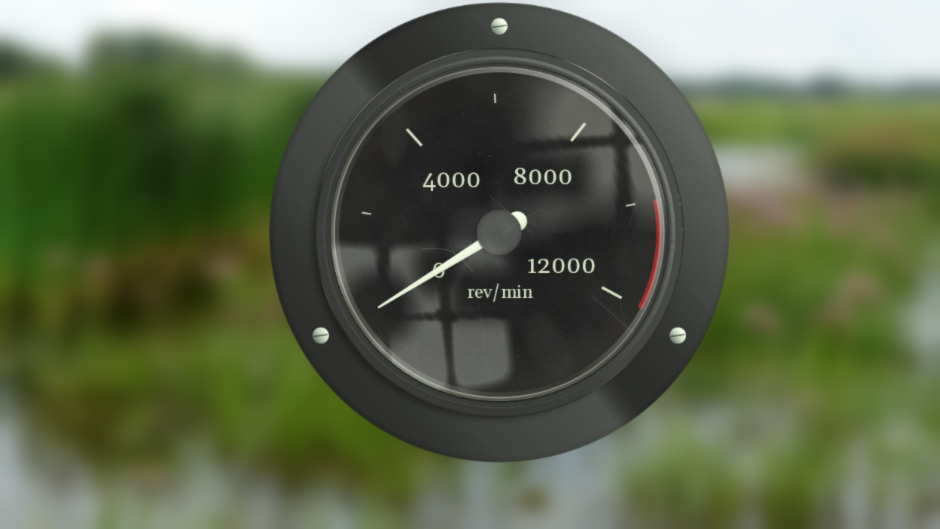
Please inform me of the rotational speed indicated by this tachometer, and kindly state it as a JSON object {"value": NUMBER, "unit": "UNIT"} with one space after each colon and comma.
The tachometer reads {"value": 0, "unit": "rpm"}
